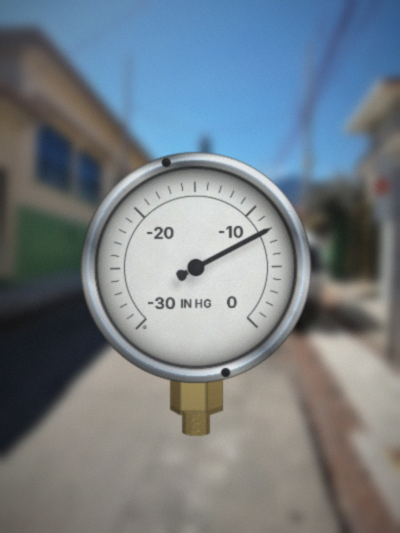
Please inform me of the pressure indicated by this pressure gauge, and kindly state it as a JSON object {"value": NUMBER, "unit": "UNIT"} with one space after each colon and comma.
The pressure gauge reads {"value": -8, "unit": "inHg"}
